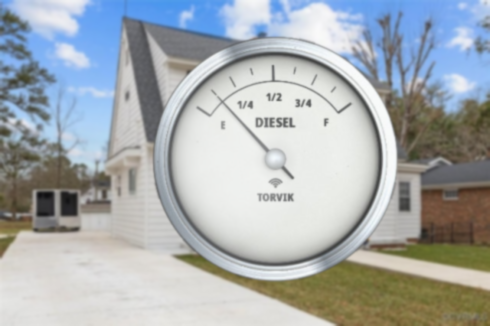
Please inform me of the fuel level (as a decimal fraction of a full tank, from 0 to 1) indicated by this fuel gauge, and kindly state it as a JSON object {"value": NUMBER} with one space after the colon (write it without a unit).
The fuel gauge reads {"value": 0.125}
